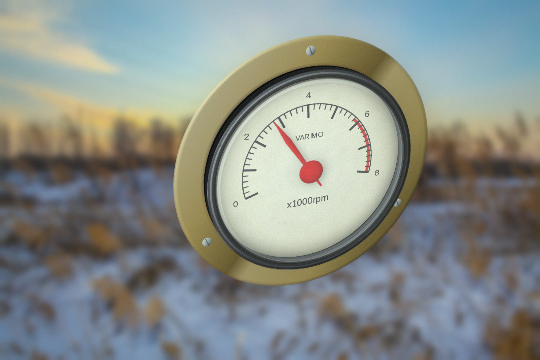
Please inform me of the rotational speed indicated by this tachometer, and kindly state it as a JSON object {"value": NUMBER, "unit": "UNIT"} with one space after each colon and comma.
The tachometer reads {"value": 2800, "unit": "rpm"}
